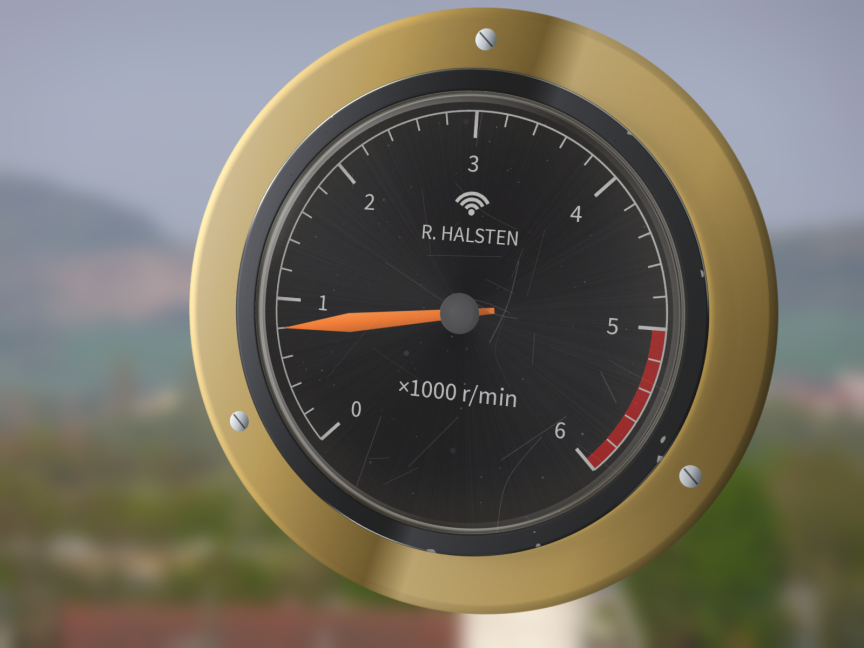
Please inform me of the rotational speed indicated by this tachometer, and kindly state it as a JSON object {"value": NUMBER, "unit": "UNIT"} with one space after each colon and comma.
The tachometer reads {"value": 800, "unit": "rpm"}
